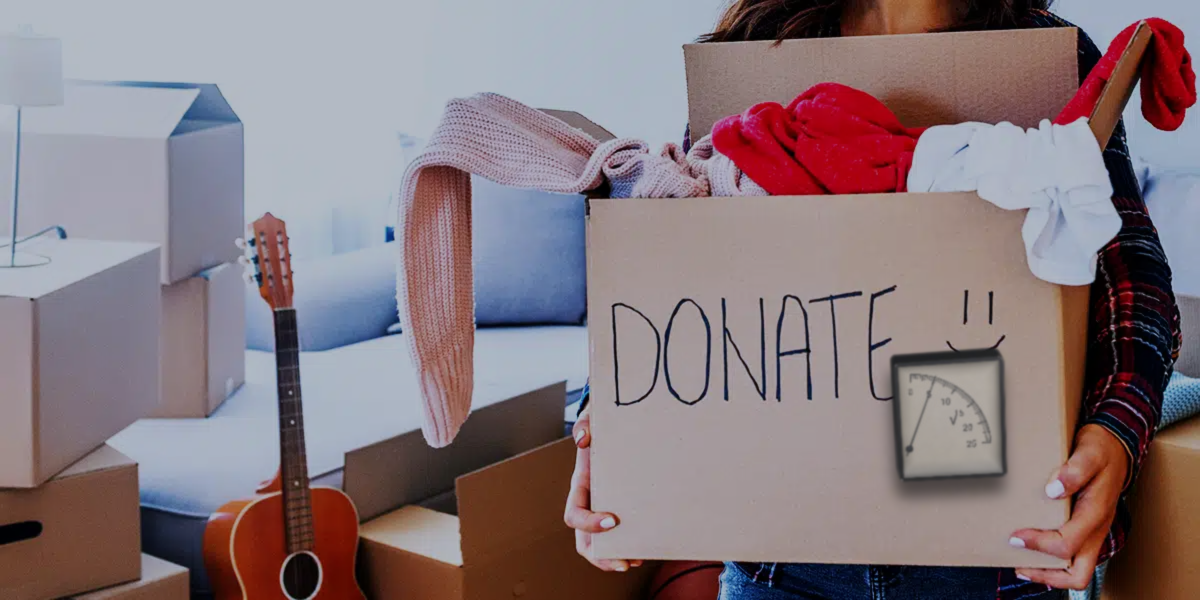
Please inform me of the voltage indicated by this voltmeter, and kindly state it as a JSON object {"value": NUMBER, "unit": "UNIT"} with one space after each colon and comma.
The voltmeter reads {"value": 5, "unit": "V"}
